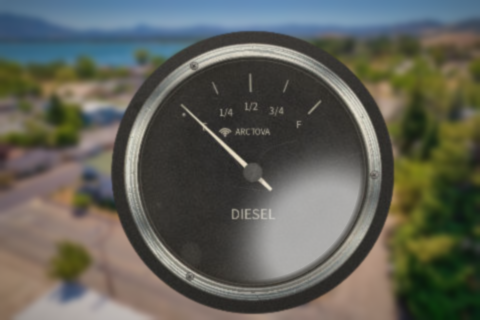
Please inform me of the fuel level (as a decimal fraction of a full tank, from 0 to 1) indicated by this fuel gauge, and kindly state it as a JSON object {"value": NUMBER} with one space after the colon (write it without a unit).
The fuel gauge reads {"value": 0}
